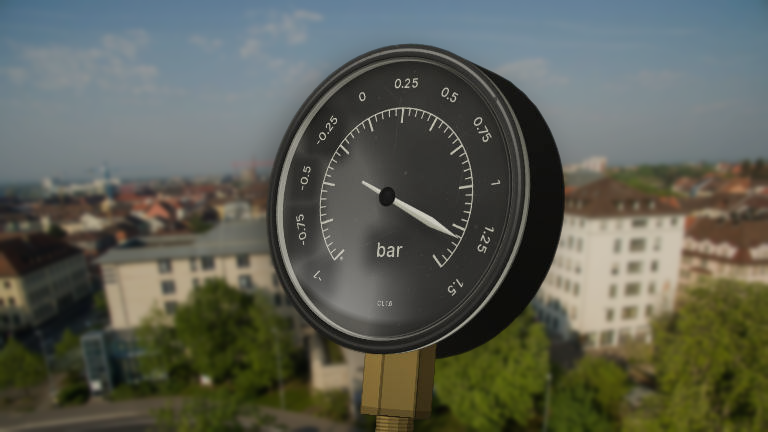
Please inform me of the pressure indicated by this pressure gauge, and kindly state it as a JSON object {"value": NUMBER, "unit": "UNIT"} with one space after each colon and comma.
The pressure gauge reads {"value": 1.3, "unit": "bar"}
